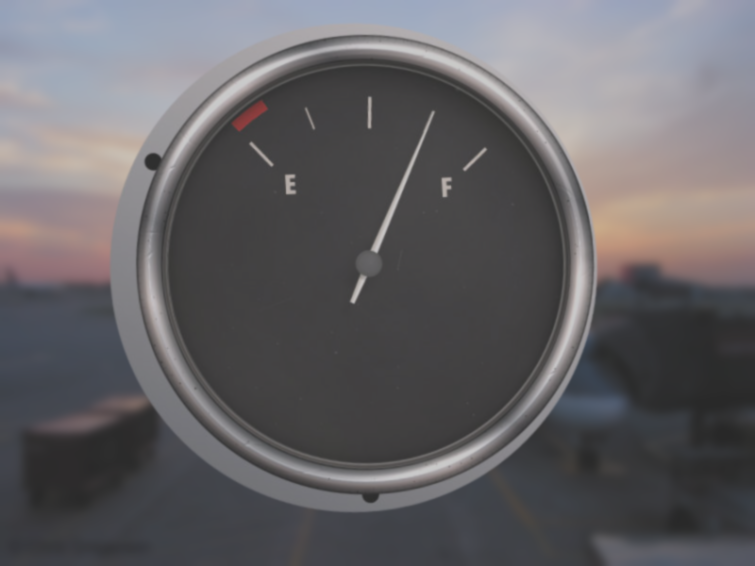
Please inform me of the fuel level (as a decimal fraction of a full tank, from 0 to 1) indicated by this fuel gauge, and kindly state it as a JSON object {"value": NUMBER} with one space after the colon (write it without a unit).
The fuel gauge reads {"value": 0.75}
